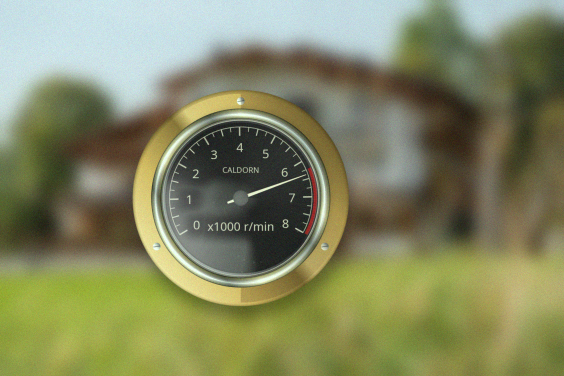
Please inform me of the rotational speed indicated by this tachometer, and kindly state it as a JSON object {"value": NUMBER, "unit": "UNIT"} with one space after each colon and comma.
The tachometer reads {"value": 6375, "unit": "rpm"}
